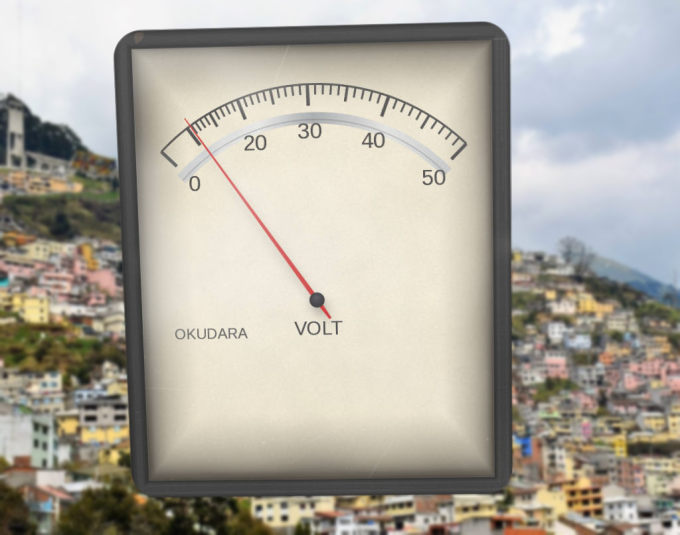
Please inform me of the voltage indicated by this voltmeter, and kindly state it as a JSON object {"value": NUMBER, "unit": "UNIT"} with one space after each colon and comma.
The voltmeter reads {"value": 11, "unit": "V"}
